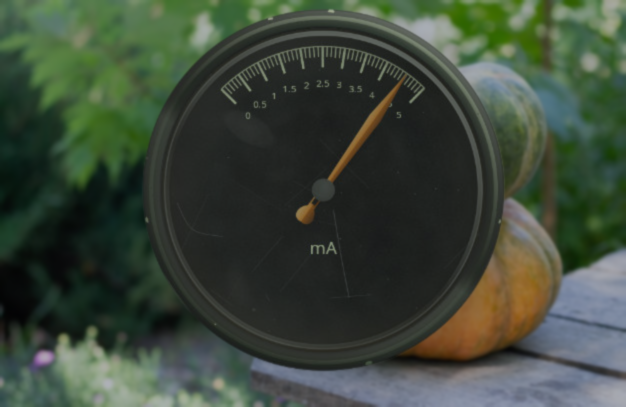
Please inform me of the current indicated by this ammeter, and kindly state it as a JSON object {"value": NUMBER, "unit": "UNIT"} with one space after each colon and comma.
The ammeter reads {"value": 4.5, "unit": "mA"}
